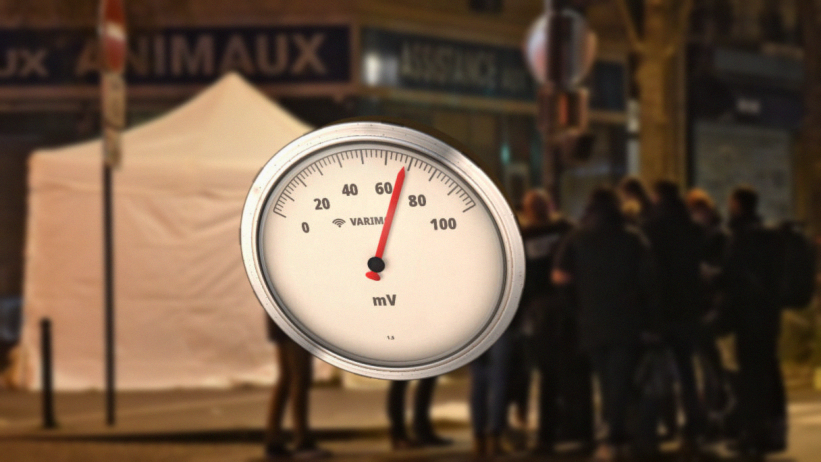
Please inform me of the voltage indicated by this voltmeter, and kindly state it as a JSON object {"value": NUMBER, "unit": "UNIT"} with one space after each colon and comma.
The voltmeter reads {"value": 68, "unit": "mV"}
